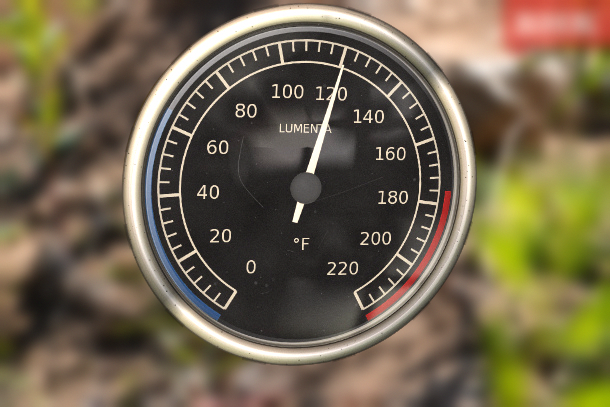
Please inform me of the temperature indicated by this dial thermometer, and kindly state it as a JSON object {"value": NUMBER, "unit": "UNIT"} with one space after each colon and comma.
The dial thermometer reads {"value": 120, "unit": "°F"}
